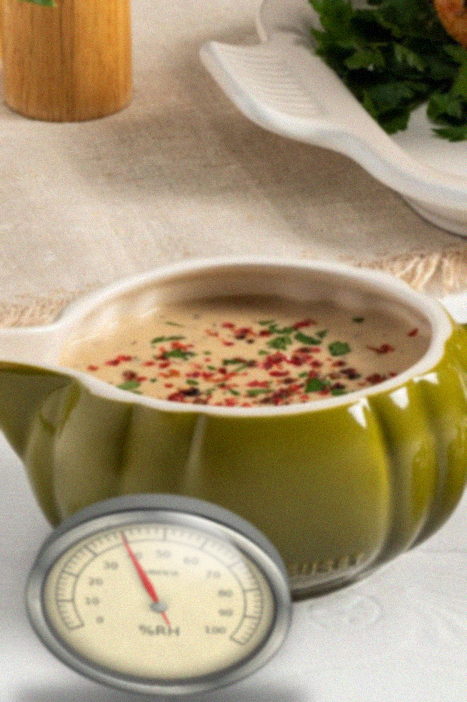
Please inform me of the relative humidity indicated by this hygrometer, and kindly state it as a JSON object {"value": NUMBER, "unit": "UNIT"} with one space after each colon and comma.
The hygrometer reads {"value": 40, "unit": "%"}
